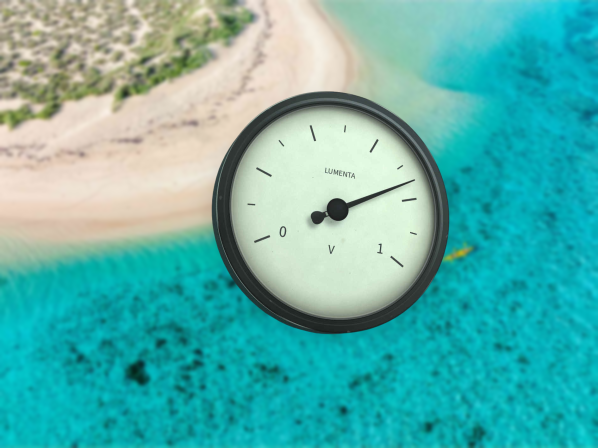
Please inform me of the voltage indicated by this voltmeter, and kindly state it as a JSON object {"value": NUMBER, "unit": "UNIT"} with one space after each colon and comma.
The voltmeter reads {"value": 0.75, "unit": "V"}
